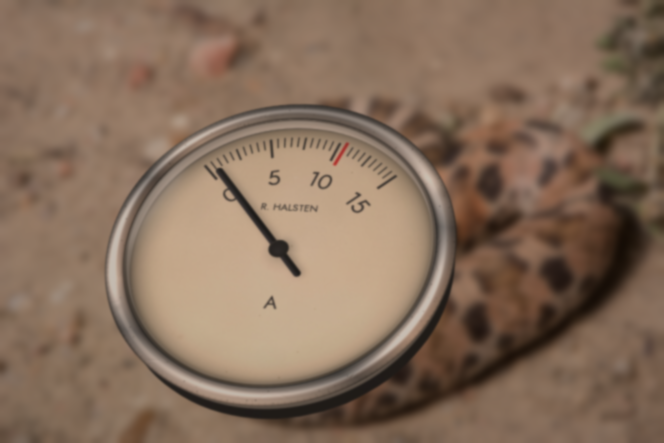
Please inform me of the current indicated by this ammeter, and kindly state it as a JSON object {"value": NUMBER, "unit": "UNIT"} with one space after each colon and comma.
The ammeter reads {"value": 0.5, "unit": "A"}
